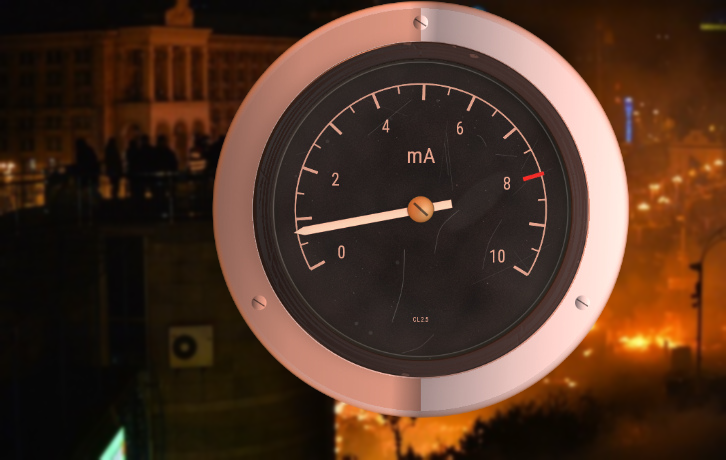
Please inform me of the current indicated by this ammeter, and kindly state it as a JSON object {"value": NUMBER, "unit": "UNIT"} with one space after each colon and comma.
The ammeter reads {"value": 0.75, "unit": "mA"}
